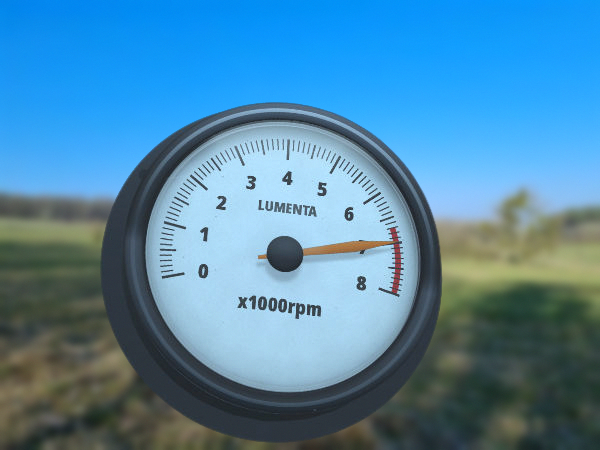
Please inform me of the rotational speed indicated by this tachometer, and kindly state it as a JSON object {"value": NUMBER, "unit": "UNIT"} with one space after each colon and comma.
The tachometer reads {"value": 7000, "unit": "rpm"}
